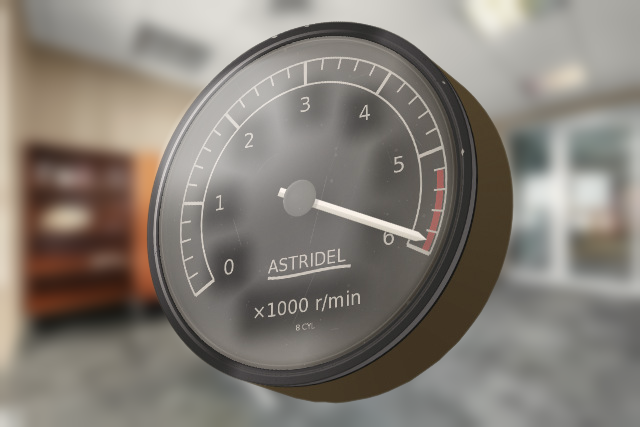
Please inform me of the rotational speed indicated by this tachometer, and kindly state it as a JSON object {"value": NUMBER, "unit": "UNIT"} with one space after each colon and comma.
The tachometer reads {"value": 5900, "unit": "rpm"}
